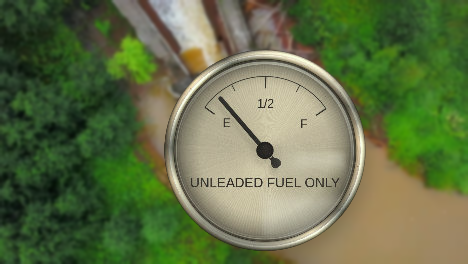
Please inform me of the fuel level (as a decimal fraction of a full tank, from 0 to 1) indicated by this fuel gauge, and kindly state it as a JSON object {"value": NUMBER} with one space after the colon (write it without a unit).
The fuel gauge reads {"value": 0.125}
